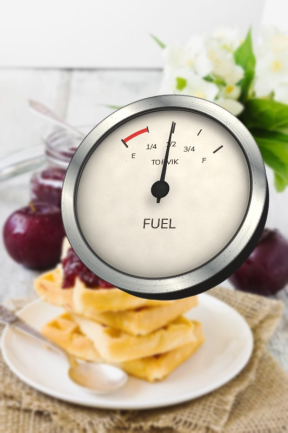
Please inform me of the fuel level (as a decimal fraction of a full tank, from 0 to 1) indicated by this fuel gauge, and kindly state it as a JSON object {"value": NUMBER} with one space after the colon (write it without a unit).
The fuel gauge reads {"value": 0.5}
